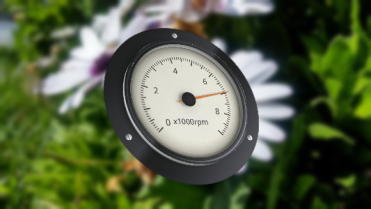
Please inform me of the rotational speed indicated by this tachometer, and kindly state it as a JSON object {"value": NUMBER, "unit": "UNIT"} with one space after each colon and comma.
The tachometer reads {"value": 7000, "unit": "rpm"}
